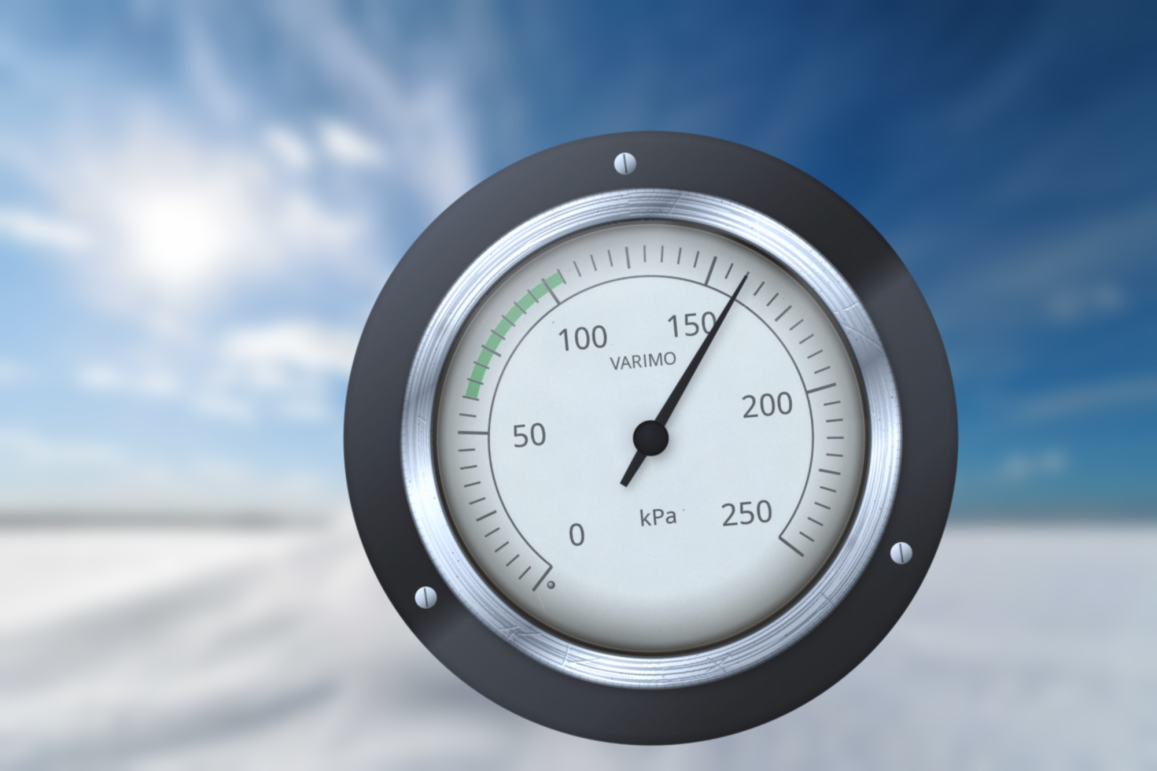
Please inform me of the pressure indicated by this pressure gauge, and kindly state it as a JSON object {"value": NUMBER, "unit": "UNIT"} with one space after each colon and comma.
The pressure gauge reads {"value": 160, "unit": "kPa"}
